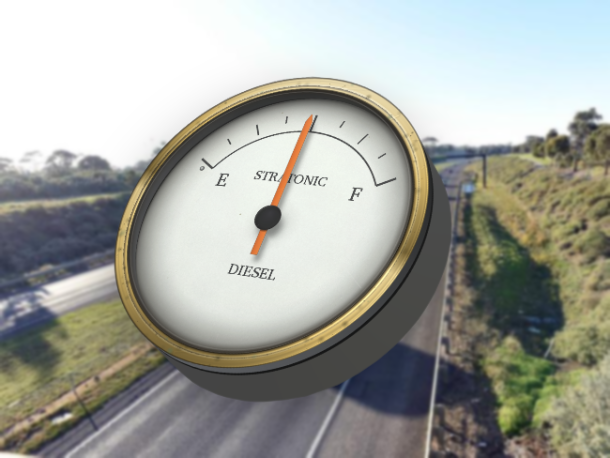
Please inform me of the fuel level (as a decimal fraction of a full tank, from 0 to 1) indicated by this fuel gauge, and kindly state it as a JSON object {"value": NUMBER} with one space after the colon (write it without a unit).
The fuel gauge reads {"value": 0.5}
